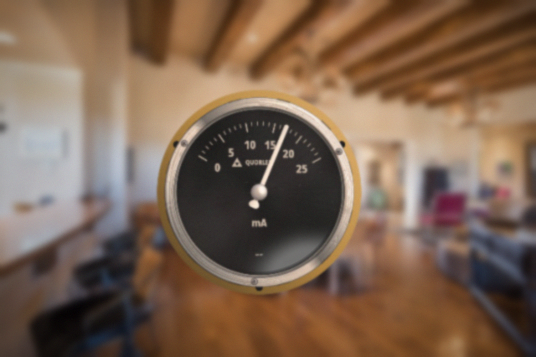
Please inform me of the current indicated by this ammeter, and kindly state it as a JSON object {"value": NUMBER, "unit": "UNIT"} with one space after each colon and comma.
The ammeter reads {"value": 17, "unit": "mA"}
